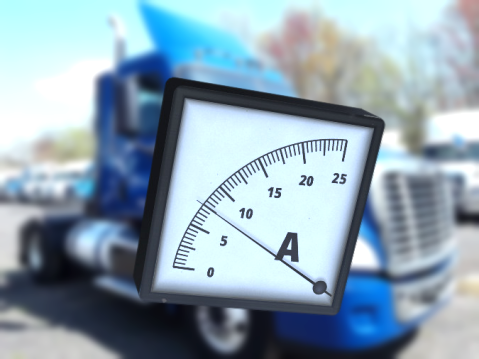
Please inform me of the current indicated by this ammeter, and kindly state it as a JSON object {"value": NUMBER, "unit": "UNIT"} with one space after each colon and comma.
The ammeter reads {"value": 7.5, "unit": "A"}
